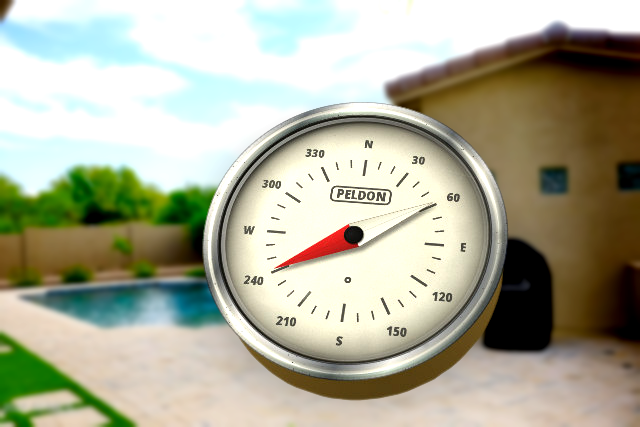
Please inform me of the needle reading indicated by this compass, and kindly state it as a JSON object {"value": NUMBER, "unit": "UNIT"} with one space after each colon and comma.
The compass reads {"value": 240, "unit": "°"}
